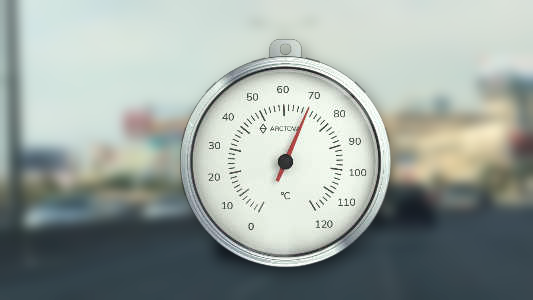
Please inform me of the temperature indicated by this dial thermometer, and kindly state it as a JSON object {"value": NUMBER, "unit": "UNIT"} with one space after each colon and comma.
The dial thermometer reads {"value": 70, "unit": "°C"}
